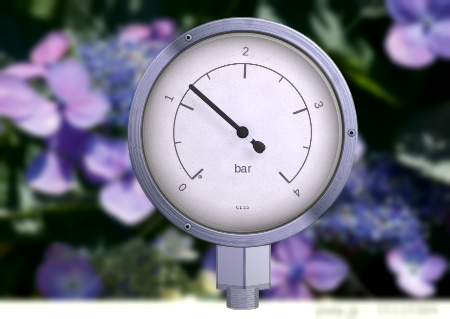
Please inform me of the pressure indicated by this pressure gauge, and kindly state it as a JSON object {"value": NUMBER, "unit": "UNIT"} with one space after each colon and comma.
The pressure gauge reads {"value": 1.25, "unit": "bar"}
